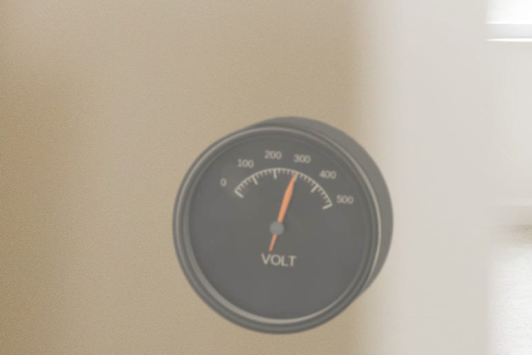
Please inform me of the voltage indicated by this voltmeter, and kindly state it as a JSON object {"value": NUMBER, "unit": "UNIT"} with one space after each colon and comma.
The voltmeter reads {"value": 300, "unit": "V"}
